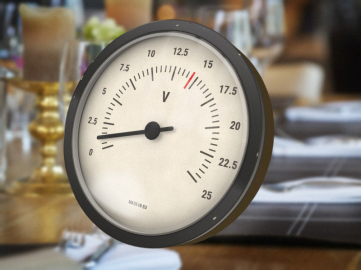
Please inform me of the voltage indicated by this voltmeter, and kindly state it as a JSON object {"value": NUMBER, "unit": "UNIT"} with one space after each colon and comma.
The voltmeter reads {"value": 1, "unit": "V"}
